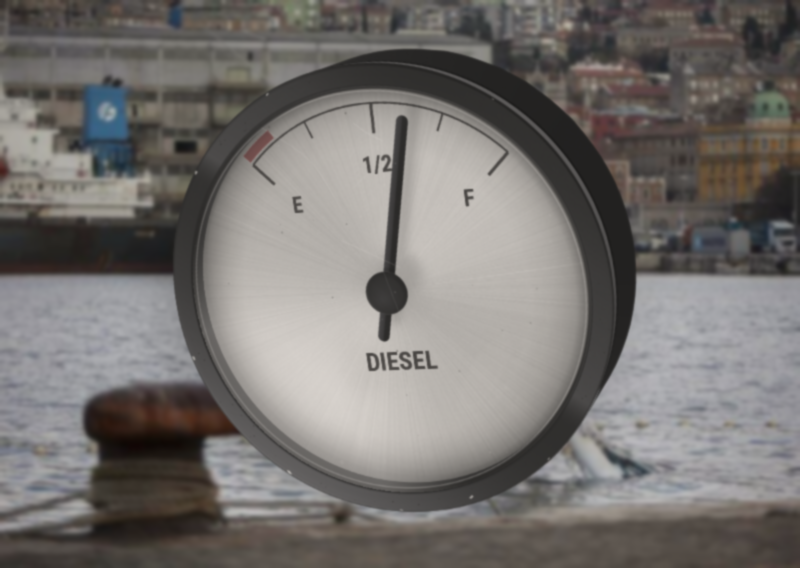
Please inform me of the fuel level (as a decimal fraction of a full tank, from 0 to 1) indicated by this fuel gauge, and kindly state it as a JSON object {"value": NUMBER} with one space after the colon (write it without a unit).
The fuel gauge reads {"value": 0.625}
